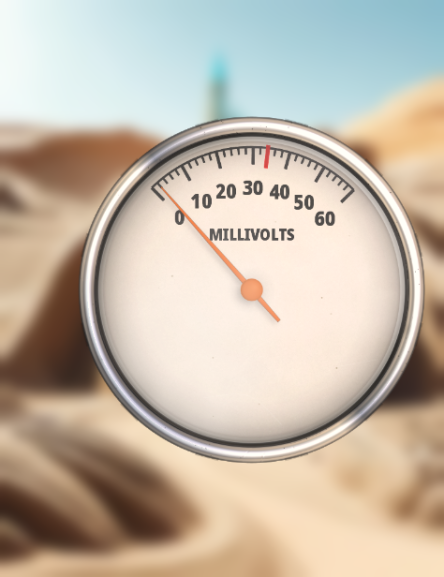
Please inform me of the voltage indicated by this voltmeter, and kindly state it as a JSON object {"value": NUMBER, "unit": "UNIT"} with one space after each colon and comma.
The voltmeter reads {"value": 2, "unit": "mV"}
